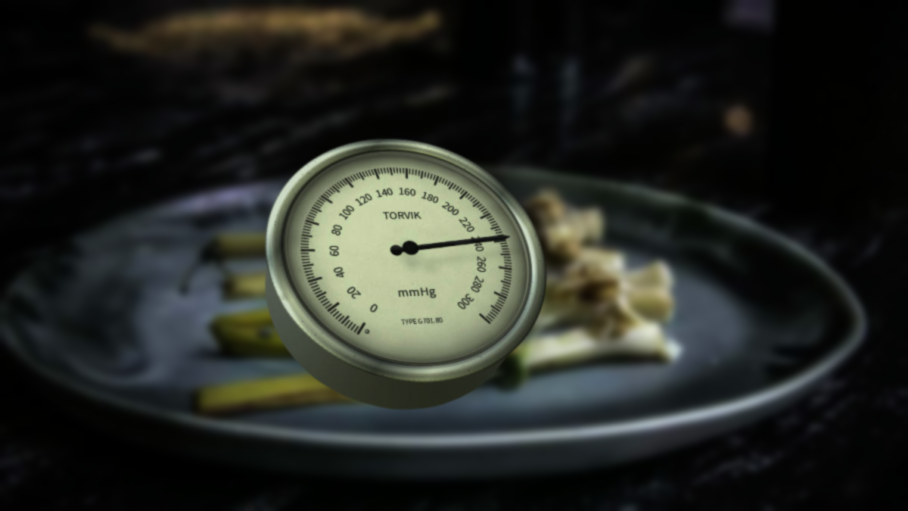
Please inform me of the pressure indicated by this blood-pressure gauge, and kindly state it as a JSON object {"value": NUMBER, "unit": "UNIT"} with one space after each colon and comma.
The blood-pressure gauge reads {"value": 240, "unit": "mmHg"}
